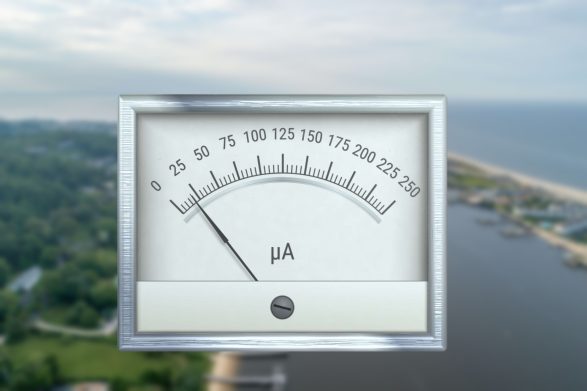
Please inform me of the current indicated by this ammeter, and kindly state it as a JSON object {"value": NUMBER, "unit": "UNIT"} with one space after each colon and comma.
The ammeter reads {"value": 20, "unit": "µA"}
